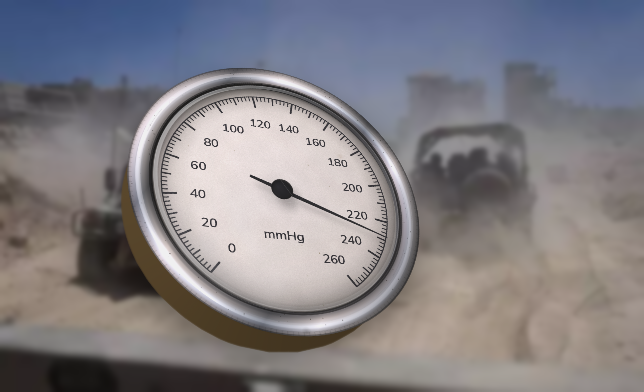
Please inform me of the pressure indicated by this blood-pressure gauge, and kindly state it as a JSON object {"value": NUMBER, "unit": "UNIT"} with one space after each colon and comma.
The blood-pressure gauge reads {"value": 230, "unit": "mmHg"}
